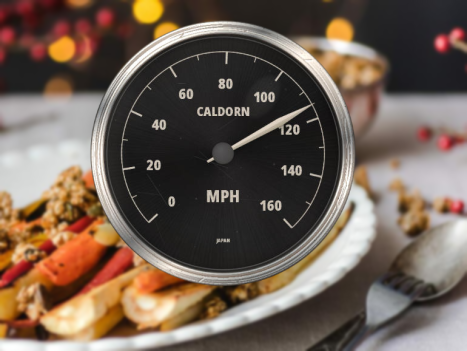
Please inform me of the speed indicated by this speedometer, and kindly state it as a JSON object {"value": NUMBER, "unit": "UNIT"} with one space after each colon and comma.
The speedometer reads {"value": 115, "unit": "mph"}
